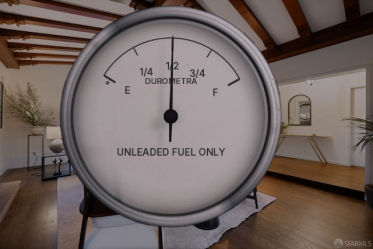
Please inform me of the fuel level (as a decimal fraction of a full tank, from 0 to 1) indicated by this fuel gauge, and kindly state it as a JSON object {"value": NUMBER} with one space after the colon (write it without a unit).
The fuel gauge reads {"value": 0.5}
